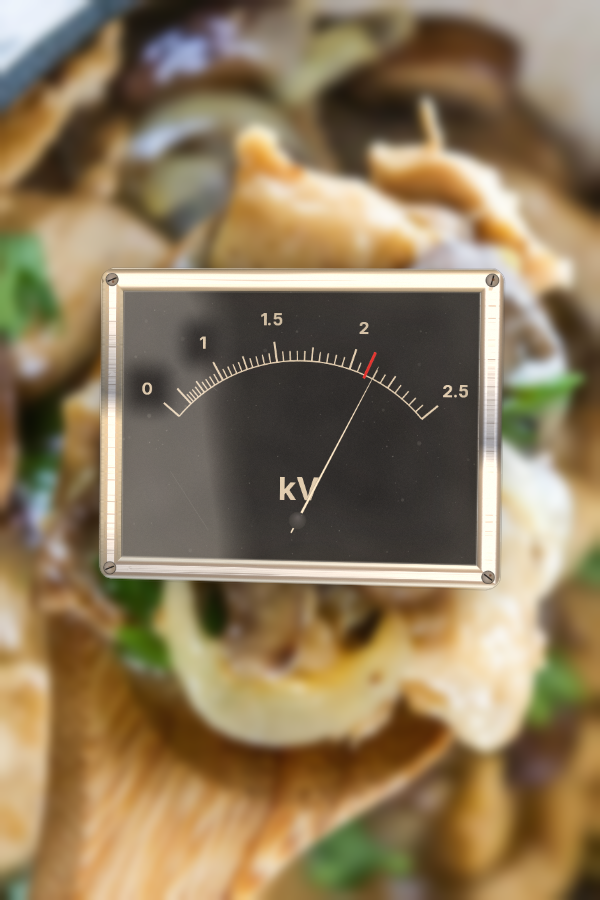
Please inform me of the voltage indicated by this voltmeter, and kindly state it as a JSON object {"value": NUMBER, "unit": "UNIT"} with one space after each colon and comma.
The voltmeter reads {"value": 2.15, "unit": "kV"}
